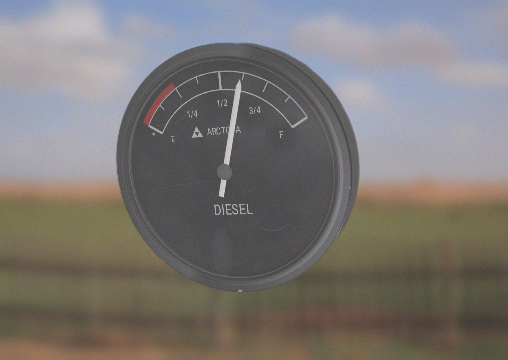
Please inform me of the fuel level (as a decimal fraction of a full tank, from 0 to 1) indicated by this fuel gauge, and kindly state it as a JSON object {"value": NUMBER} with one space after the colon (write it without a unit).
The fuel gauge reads {"value": 0.625}
